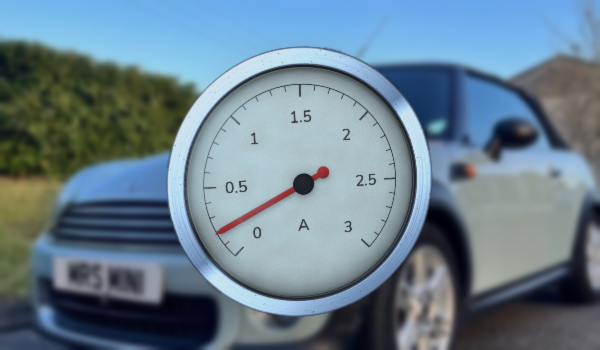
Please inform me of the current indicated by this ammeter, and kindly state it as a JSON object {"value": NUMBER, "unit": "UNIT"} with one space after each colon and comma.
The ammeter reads {"value": 0.2, "unit": "A"}
